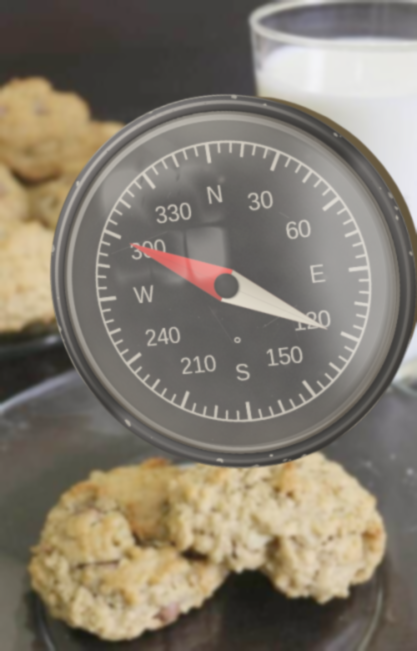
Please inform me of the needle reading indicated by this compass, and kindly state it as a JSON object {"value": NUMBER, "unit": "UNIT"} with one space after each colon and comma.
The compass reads {"value": 300, "unit": "°"}
